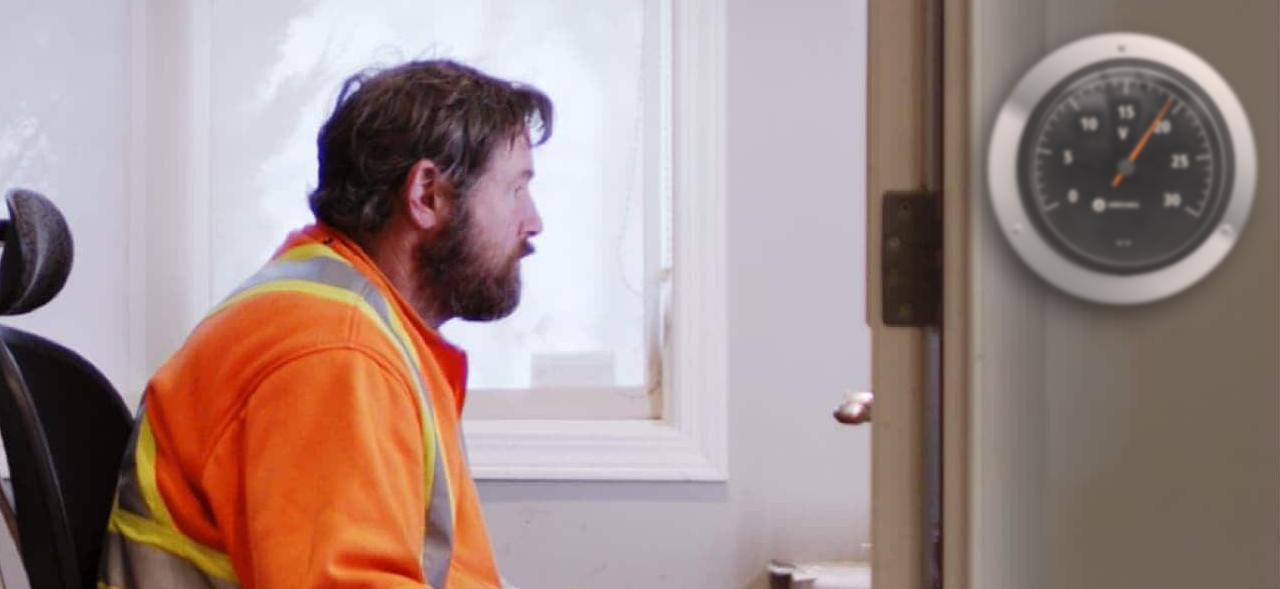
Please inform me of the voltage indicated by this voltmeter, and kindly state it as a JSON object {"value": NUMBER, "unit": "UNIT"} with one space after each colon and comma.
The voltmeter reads {"value": 19, "unit": "V"}
